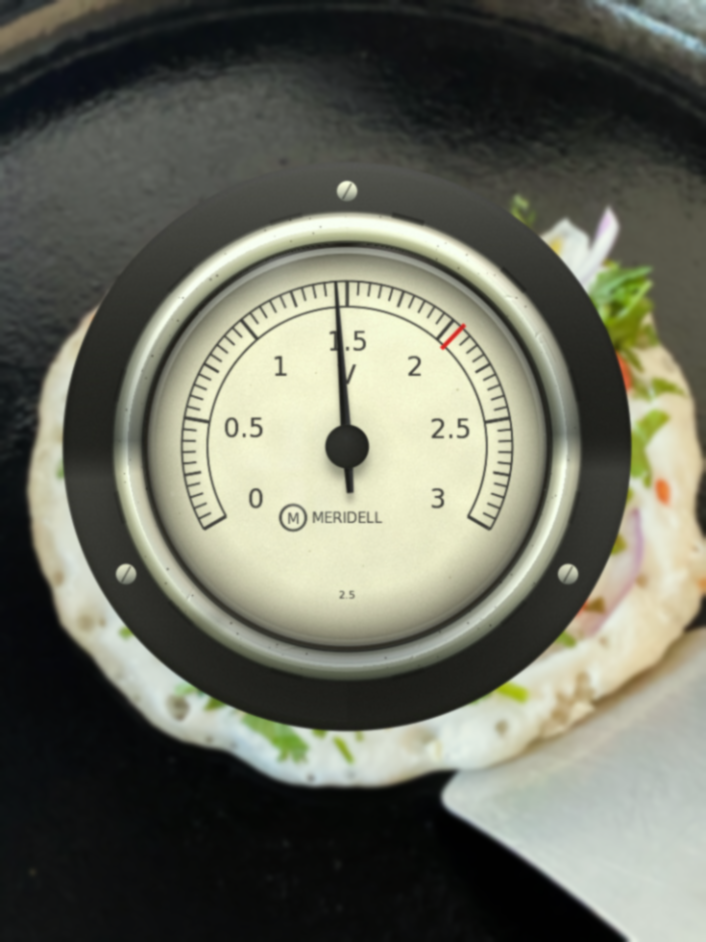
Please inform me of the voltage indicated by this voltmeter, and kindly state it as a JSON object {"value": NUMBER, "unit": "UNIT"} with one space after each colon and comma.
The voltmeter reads {"value": 1.45, "unit": "V"}
